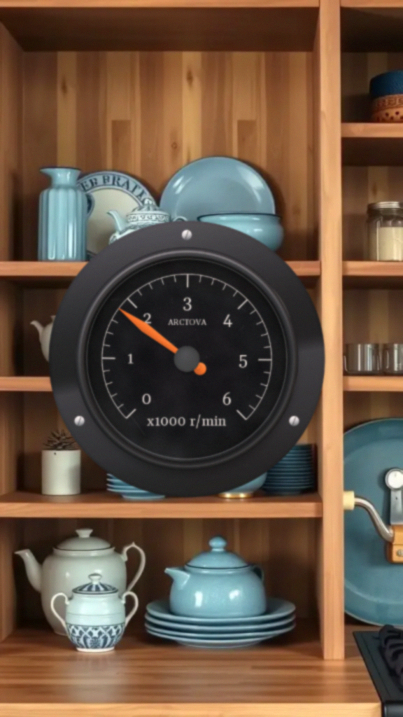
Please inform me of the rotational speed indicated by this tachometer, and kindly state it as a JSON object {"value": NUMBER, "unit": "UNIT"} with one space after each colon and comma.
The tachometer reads {"value": 1800, "unit": "rpm"}
